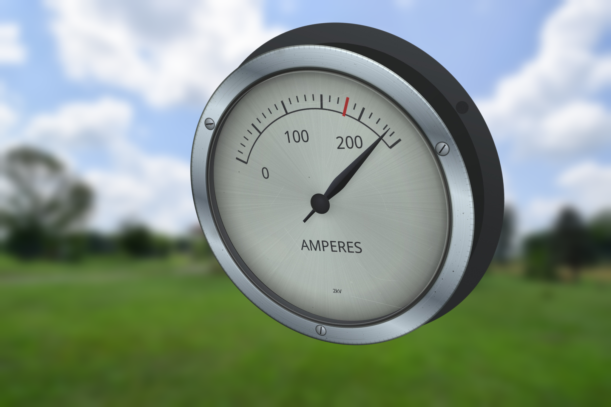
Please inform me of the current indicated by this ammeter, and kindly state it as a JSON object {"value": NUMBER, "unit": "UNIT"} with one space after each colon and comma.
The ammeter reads {"value": 235, "unit": "A"}
